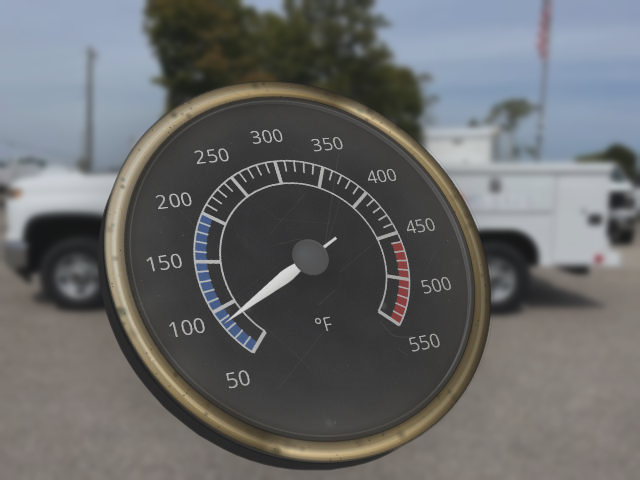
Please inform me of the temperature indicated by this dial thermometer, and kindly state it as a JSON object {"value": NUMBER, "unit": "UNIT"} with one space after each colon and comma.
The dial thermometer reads {"value": 85, "unit": "°F"}
